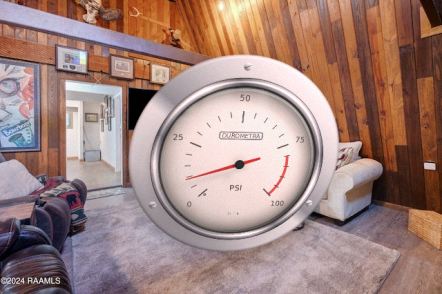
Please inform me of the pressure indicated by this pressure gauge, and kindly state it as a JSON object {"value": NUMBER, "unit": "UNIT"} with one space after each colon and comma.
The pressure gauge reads {"value": 10, "unit": "psi"}
